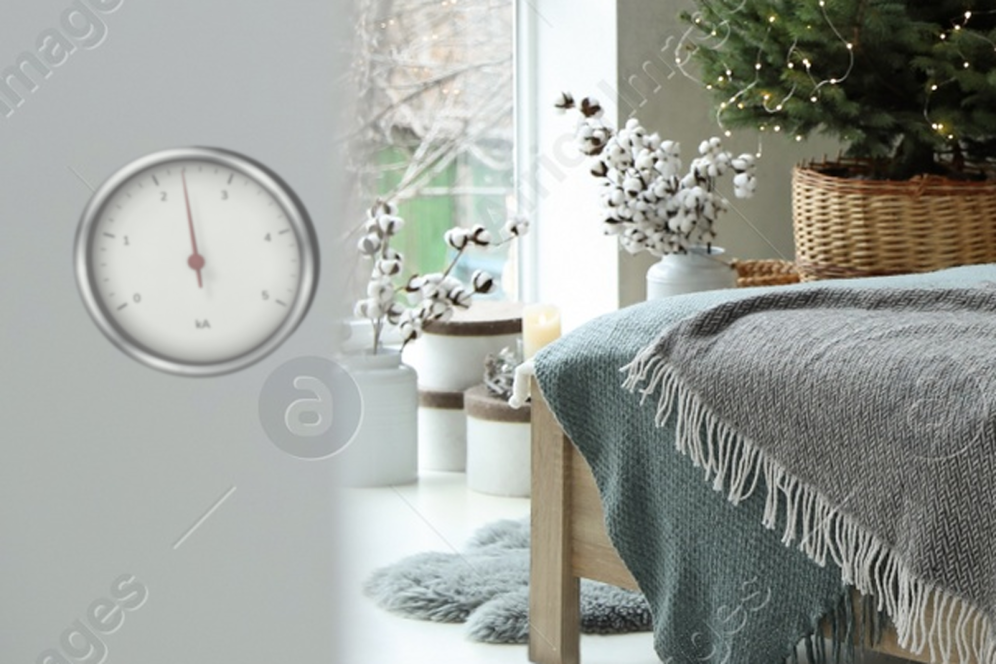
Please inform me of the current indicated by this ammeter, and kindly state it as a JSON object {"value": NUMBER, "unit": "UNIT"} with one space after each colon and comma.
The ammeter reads {"value": 2.4, "unit": "kA"}
